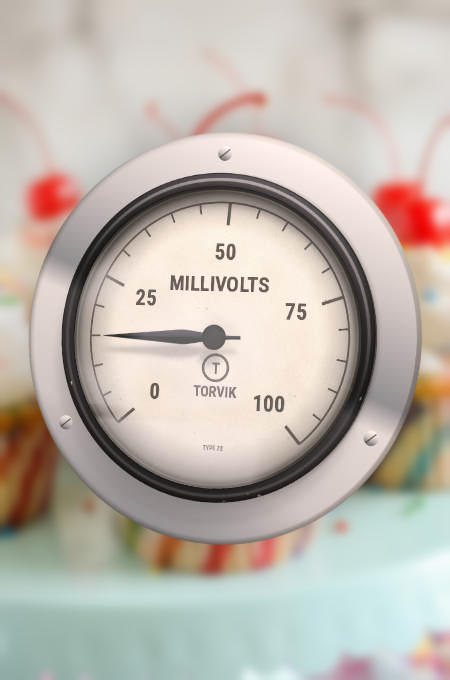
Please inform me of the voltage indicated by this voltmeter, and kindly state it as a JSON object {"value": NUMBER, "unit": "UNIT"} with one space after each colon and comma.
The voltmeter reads {"value": 15, "unit": "mV"}
